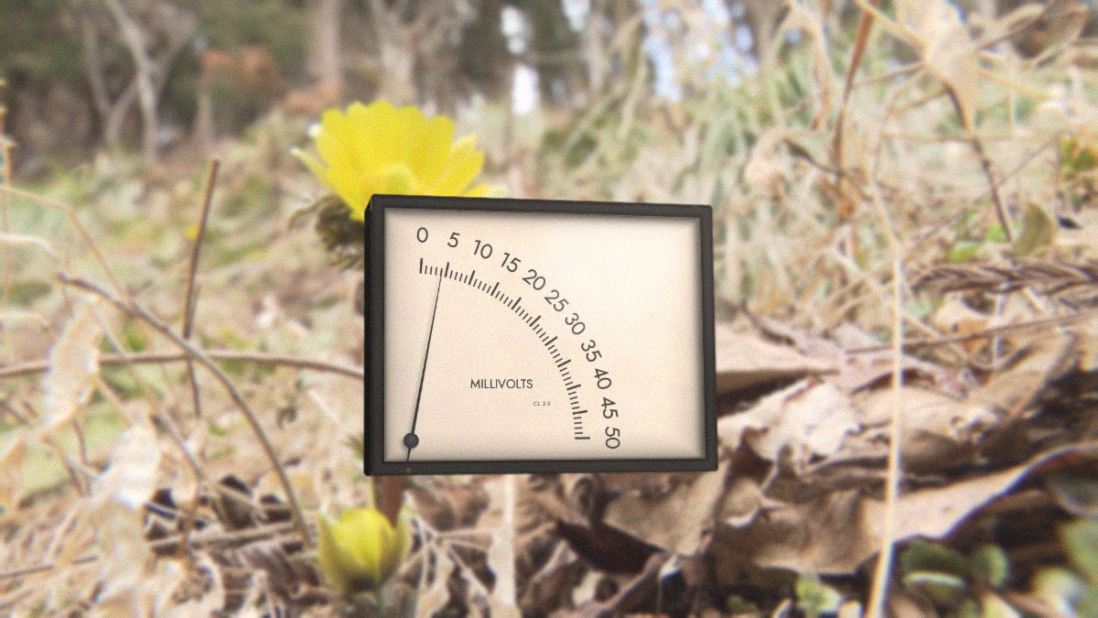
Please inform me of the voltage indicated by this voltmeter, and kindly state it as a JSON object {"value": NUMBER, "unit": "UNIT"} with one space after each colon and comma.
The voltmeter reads {"value": 4, "unit": "mV"}
